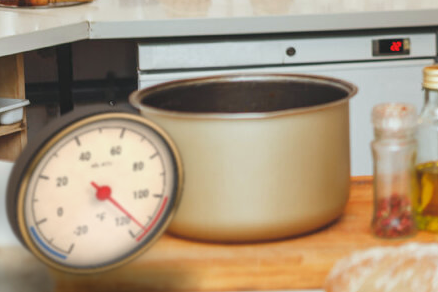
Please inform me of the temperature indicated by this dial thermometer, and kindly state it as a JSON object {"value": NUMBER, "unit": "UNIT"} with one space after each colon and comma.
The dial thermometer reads {"value": 115, "unit": "°F"}
